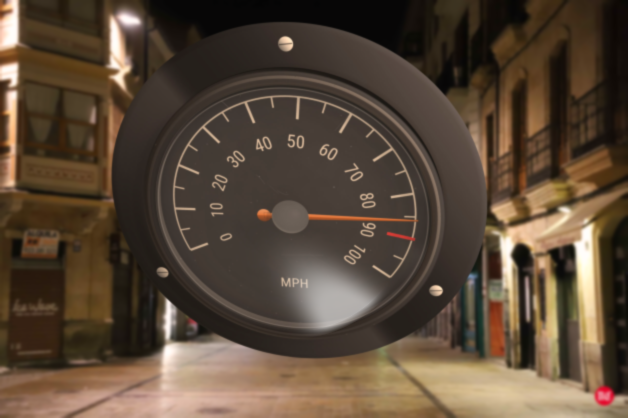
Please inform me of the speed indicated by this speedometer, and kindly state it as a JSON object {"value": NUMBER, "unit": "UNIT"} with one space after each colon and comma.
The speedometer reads {"value": 85, "unit": "mph"}
